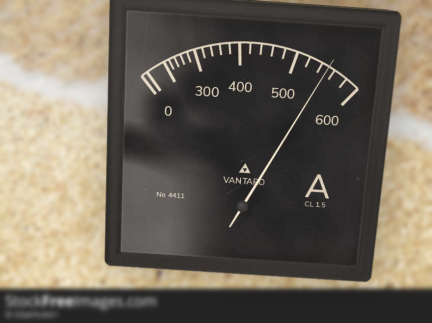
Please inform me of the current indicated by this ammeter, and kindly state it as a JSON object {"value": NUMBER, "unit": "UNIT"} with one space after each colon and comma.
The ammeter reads {"value": 550, "unit": "A"}
